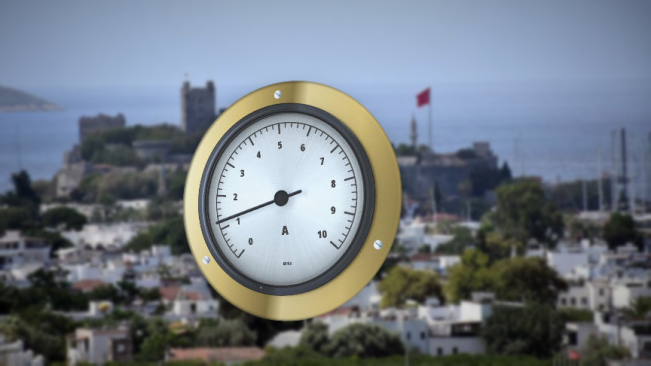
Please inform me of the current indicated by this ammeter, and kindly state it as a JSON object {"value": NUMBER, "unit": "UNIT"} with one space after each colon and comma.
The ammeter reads {"value": 1.2, "unit": "A"}
